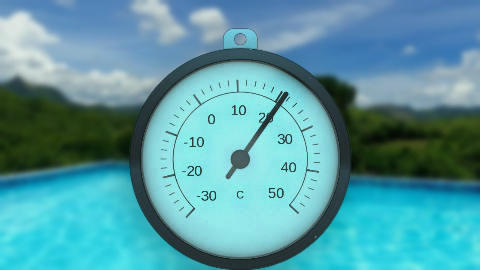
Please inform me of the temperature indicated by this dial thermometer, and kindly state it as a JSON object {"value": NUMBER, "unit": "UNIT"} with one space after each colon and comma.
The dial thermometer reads {"value": 21, "unit": "°C"}
